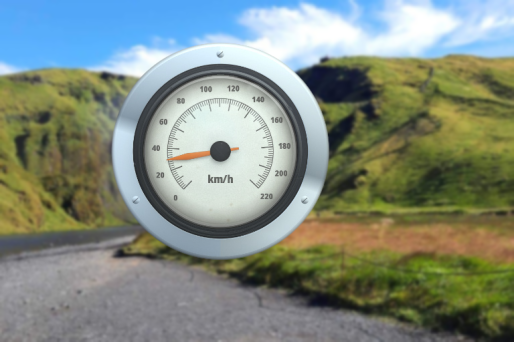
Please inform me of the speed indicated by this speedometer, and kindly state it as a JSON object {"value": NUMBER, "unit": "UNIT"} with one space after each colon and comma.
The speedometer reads {"value": 30, "unit": "km/h"}
